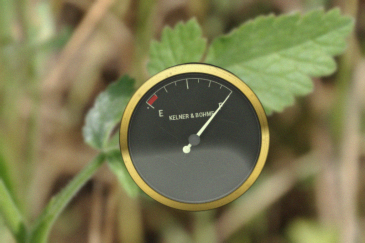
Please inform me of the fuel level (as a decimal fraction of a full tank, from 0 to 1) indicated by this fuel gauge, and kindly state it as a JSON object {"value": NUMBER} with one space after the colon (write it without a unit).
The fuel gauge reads {"value": 1}
